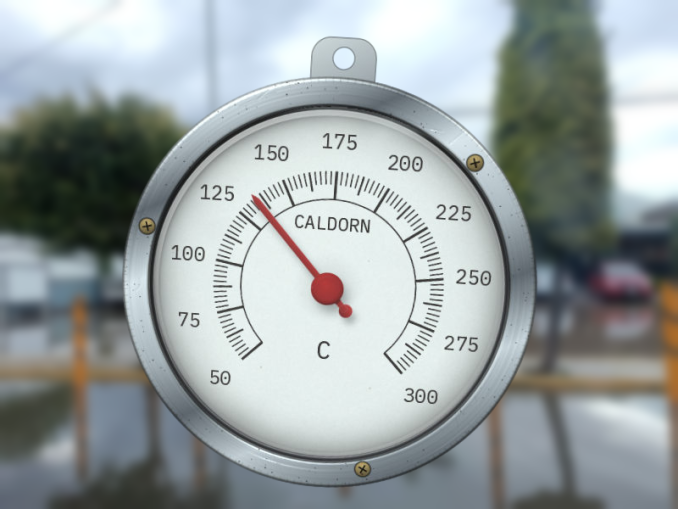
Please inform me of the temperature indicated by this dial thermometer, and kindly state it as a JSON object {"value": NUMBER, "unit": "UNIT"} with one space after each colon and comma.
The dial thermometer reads {"value": 135, "unit": "°C"}
